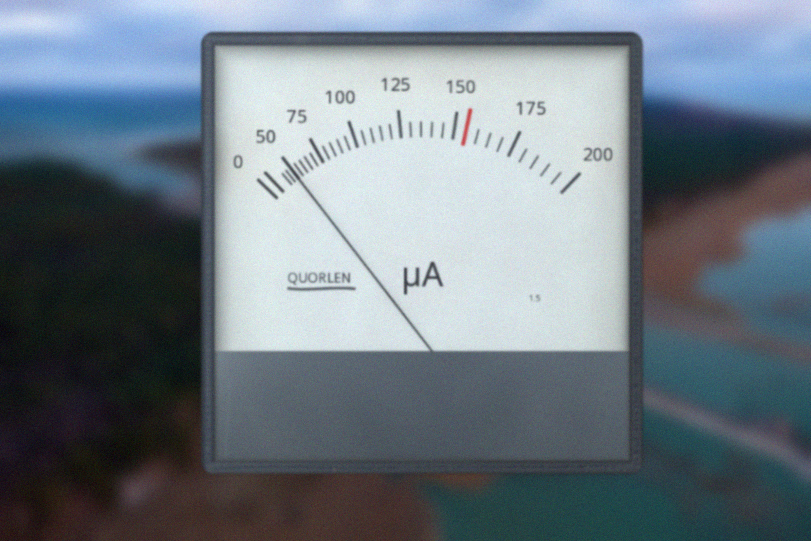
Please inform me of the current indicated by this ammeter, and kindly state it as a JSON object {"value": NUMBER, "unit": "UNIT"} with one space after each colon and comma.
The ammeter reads {"value": 50, "unit": "µA"}
